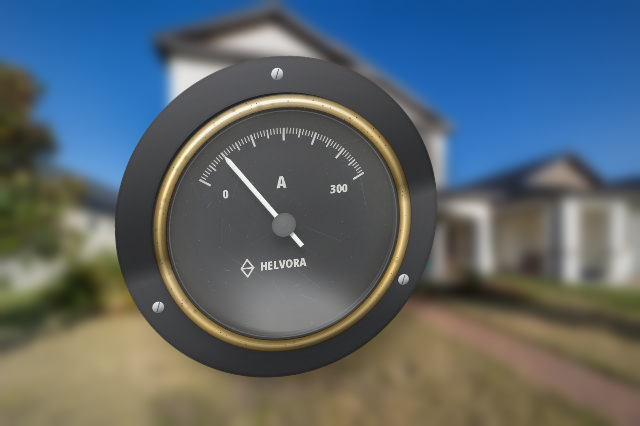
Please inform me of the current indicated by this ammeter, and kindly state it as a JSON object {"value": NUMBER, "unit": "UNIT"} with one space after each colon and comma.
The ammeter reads {"value": 50, "unit": "A"}
